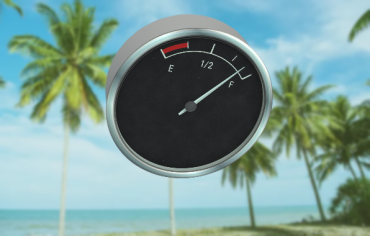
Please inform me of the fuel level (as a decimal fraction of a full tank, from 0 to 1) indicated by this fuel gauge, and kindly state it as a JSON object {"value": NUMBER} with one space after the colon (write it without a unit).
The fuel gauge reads {"value": 0.875}
